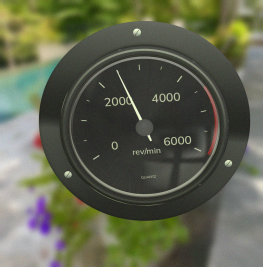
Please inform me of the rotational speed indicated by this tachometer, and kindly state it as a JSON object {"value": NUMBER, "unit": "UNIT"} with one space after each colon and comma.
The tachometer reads {"value": 2500, "unit": "rpm"}
